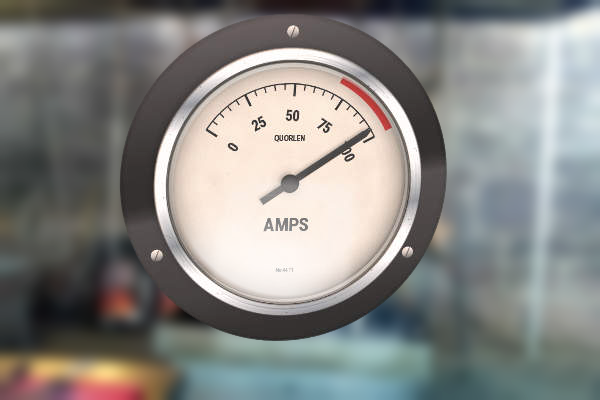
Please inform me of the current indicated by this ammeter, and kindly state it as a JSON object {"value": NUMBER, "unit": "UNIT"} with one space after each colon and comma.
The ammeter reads {"value": 95, "unit": "A"}
